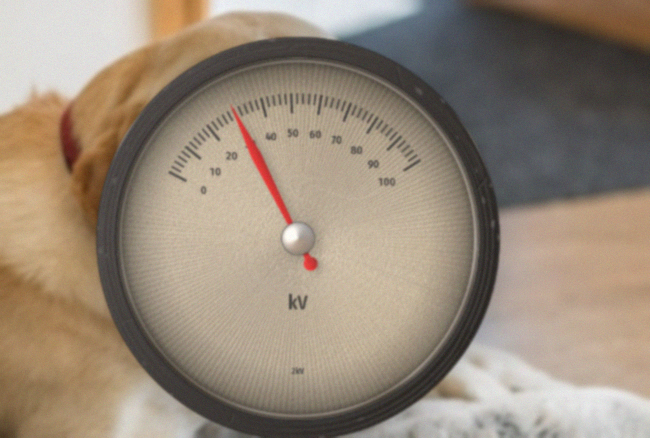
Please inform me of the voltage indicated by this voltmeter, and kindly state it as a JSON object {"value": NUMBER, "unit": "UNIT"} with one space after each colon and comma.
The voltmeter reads {"value": 30, "unit": "kV"}
